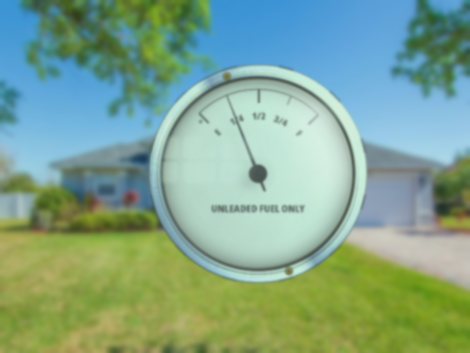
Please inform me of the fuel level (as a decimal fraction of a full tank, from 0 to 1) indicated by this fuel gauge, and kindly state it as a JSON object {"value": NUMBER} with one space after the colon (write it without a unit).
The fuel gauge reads {"value": 0.25}
